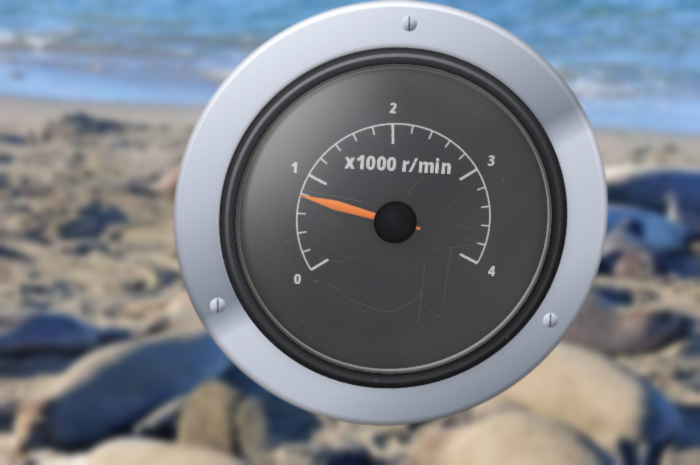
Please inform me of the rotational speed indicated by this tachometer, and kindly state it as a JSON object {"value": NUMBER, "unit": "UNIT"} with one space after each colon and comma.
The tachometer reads {"value": 800, "unit": "rpm"}
